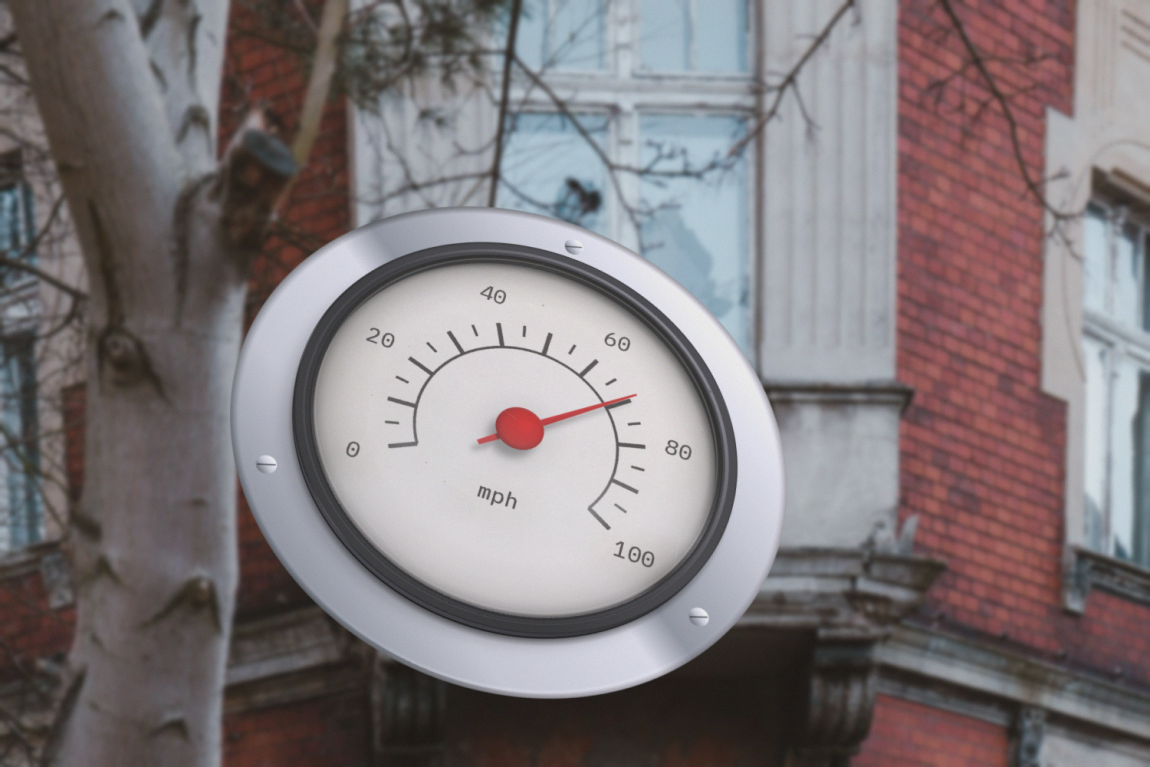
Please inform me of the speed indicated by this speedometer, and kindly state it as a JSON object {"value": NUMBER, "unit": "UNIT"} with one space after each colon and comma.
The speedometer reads {"value": 70, "unit": "mph"}
